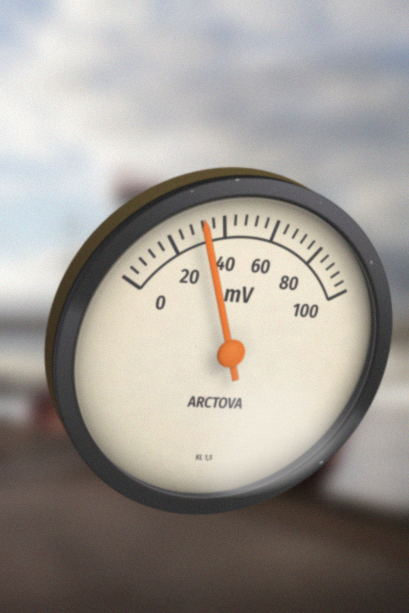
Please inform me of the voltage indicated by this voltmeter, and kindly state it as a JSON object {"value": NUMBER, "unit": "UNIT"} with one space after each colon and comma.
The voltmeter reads {"value": 32, "unit": "mV"}
